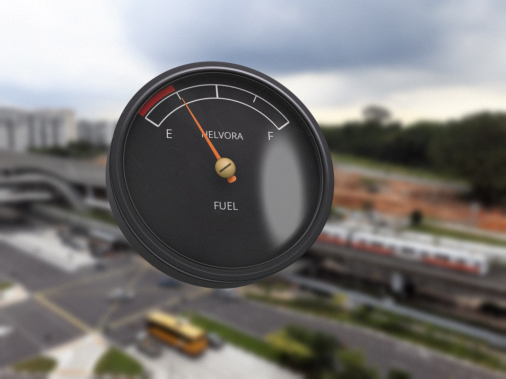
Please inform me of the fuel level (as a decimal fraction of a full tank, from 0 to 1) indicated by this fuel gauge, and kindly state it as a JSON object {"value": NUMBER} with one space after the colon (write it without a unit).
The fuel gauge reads {"value": 0.25}
